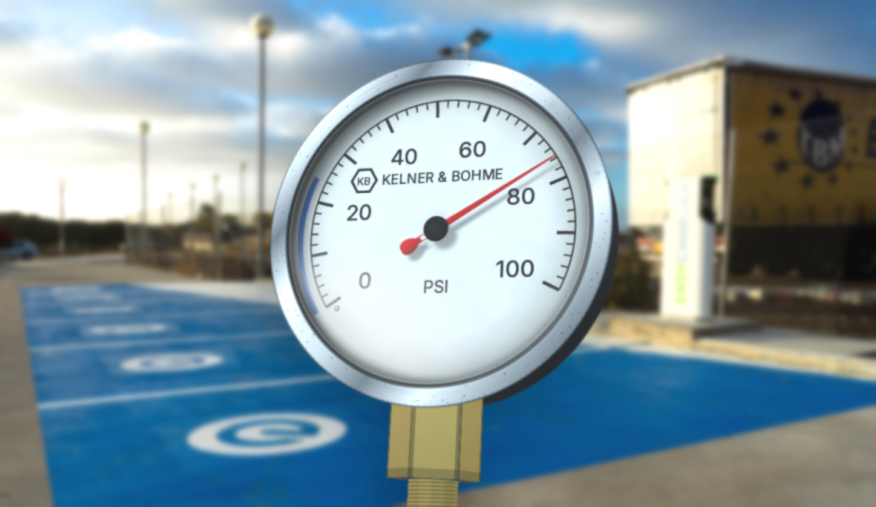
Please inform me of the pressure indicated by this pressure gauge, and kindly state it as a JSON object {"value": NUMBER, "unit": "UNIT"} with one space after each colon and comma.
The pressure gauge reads {"value": 76, "unit": "psi"}
